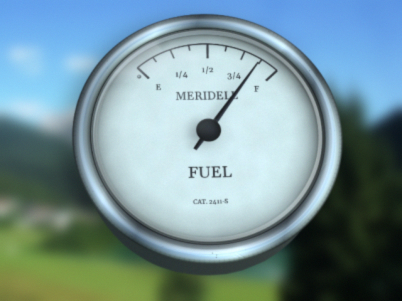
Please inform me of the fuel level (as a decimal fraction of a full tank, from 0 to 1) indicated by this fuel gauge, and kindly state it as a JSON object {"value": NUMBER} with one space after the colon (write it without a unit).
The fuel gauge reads {"value": 0.875}
